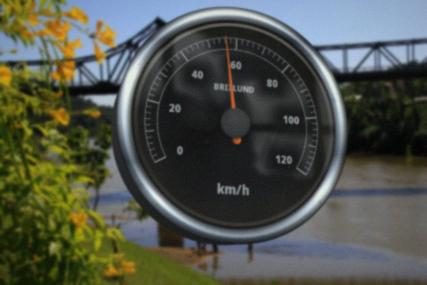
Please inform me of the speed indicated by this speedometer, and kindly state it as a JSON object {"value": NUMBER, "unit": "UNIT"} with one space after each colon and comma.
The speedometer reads {"value": 56, "unit": "km/h"}
